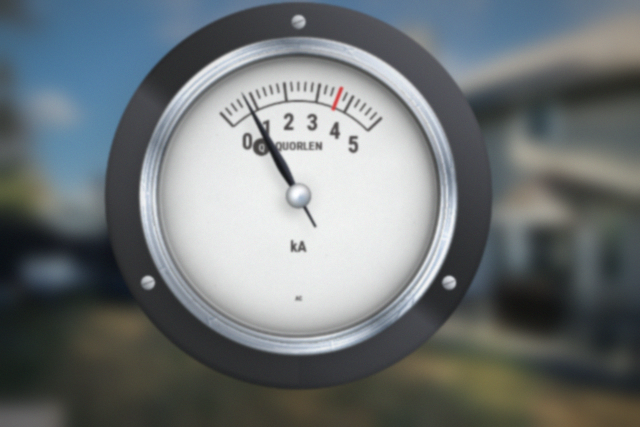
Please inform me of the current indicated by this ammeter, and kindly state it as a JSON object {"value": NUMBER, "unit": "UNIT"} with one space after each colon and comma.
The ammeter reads {"value": 0.8, "unit": "kA"}
